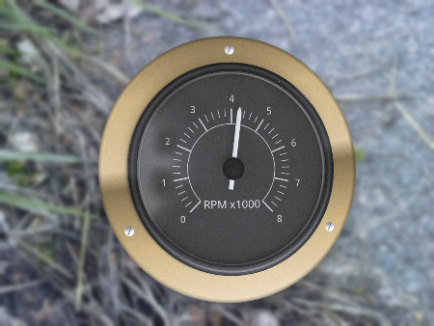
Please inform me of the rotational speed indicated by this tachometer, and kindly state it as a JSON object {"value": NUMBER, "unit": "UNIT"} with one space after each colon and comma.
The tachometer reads {"value": 4200, "unit": "rpm"}
